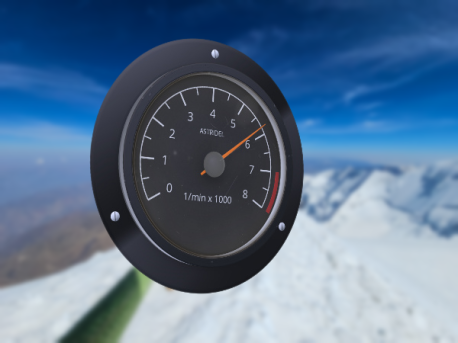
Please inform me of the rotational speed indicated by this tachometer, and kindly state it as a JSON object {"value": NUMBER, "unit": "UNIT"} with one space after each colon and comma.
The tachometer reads {"value": 5750, "unit": "rpm"}
